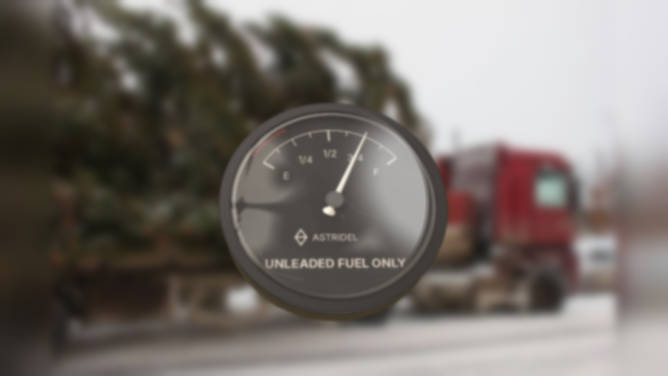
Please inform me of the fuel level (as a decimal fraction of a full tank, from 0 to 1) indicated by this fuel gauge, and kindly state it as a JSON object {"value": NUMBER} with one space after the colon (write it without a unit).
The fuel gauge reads {"value": 0.75}
